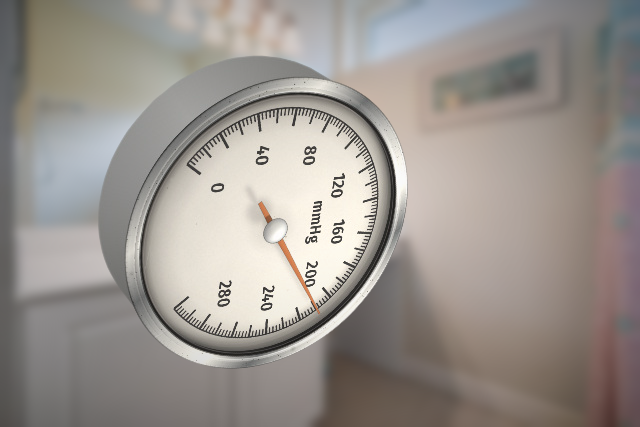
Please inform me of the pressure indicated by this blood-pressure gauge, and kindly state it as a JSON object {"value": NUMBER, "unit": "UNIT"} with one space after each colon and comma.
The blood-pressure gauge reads {"value": 210, "unit": "mmHg"}
